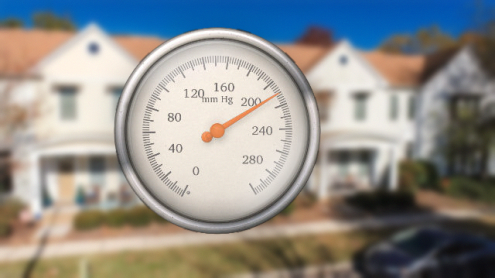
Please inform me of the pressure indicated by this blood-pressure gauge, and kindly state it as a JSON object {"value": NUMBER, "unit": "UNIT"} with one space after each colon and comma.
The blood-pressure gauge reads {"value": 210, "unit": "mmHg"}
